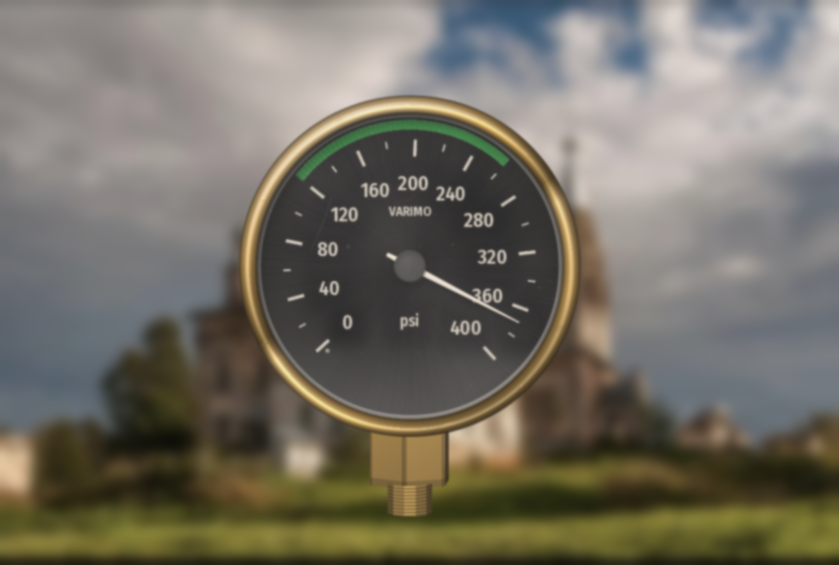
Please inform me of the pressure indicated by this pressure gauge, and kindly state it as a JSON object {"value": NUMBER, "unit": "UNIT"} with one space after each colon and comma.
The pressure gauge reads {"value": 370, "unit": "psi"}
